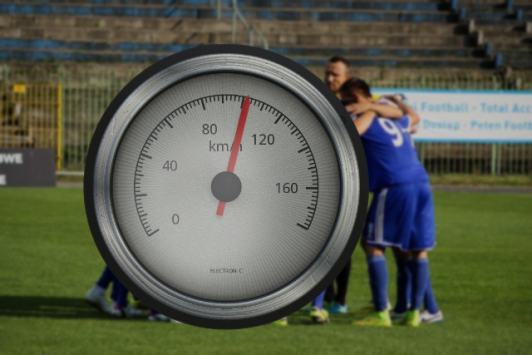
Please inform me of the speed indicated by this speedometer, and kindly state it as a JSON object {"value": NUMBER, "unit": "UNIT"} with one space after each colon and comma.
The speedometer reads {"value": 102, "unit": "km/h"}
